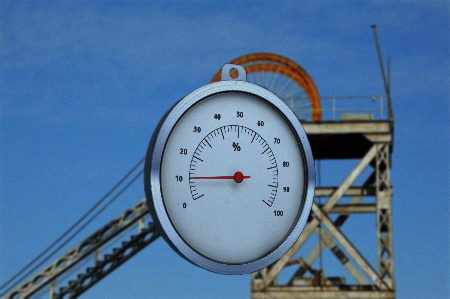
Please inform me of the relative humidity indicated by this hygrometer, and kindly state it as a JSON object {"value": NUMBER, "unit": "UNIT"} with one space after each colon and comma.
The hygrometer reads {"value": 10, "unit": "%"}
